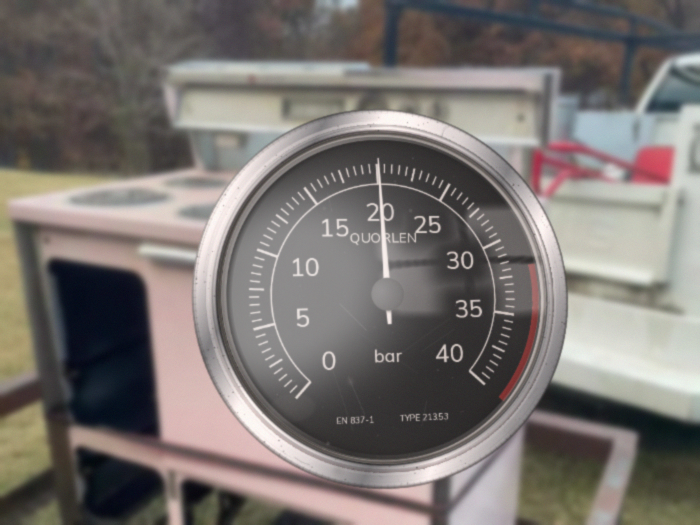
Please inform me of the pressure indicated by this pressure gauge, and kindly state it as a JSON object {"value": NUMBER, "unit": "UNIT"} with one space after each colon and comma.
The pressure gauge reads {"value": 20, "unit": "bar"}
